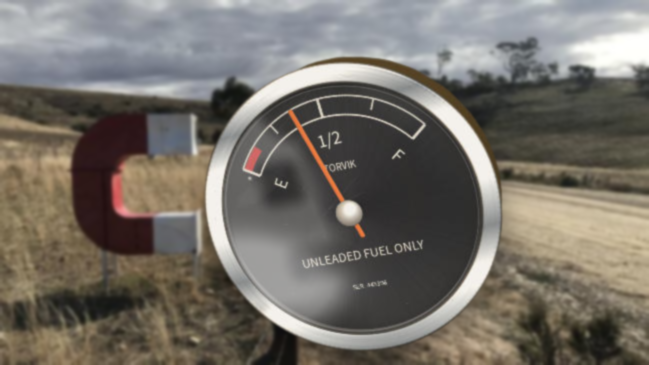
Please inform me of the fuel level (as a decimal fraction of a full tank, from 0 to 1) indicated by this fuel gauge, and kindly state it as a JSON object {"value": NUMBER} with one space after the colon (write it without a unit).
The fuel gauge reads {"value": 0.375}
